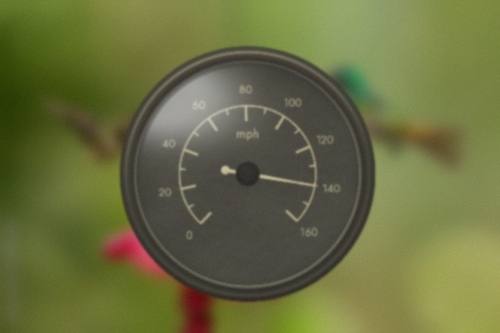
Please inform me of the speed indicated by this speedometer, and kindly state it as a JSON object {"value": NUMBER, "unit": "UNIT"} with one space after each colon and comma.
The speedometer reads {"value": 140, "unit": "mph"}
